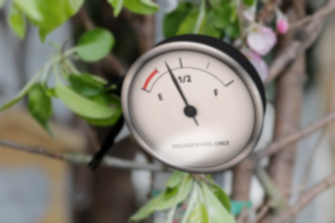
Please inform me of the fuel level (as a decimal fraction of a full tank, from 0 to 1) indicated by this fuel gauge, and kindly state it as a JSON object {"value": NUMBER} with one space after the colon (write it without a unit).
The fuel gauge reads {"value": 0.375}
